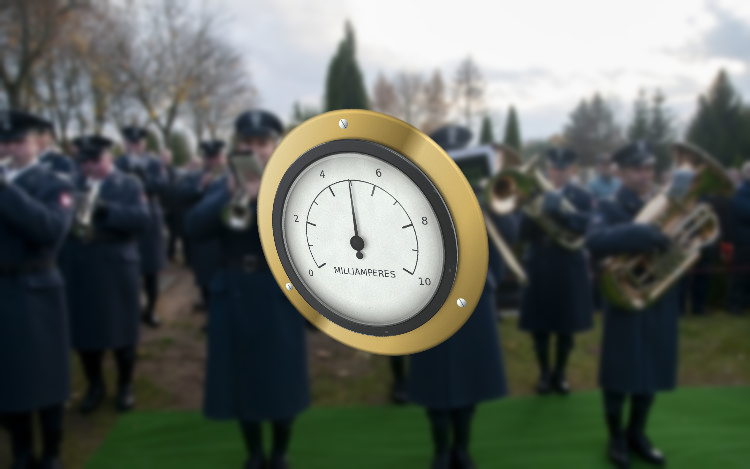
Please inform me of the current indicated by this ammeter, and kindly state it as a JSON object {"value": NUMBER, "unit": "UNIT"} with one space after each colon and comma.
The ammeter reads {"value": 5, "unit": "mA"}
